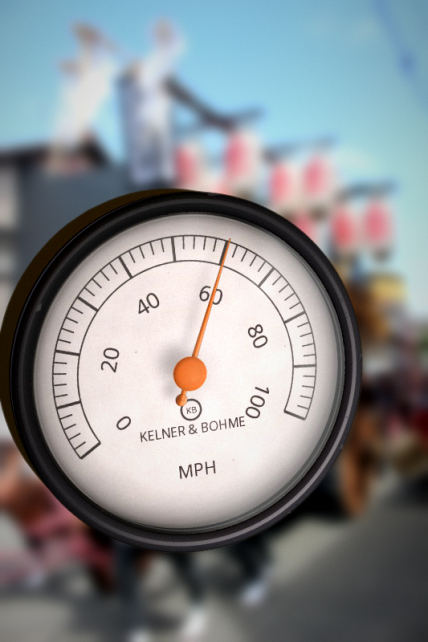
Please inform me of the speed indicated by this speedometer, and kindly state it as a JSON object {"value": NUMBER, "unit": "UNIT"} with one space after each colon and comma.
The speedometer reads {"value": 60, "unit": "mph"}
